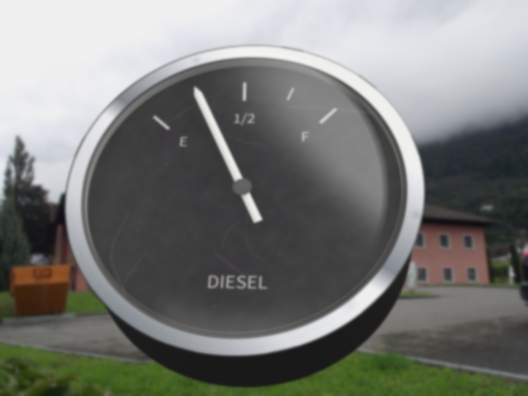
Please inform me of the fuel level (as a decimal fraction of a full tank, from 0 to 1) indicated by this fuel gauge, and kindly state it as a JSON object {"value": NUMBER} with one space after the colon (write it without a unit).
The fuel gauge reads {"value": 0.25}
